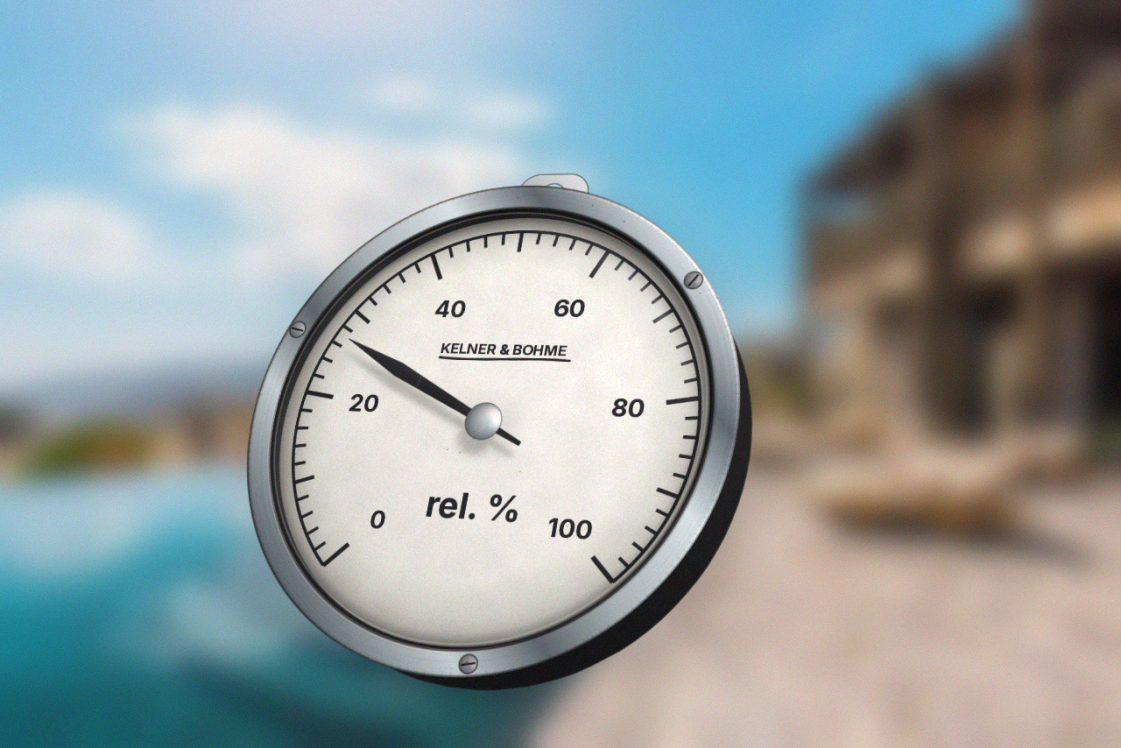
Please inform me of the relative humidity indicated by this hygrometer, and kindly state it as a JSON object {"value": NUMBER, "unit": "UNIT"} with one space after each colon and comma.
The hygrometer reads {"value": 27, "unit": "%"}
